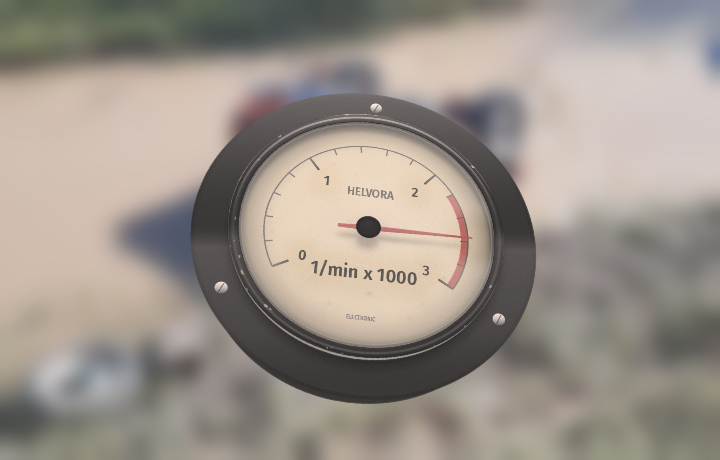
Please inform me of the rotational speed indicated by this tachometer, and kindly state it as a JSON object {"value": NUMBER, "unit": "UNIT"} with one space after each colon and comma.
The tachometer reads {"value": 2600, "unit": "rpm"}
